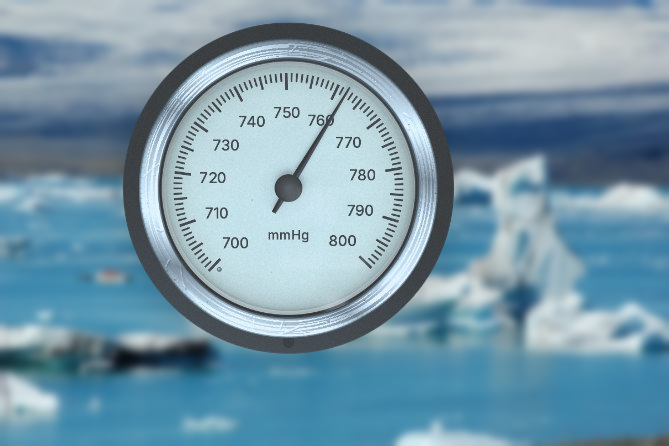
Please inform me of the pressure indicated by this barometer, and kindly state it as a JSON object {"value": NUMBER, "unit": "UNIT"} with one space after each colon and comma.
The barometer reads {"value": 762, "unit": "mmHg"}
